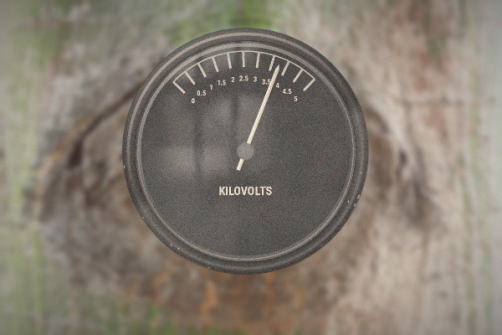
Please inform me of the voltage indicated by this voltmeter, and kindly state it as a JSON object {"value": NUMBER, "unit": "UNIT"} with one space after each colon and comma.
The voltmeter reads {"value": 3.75, "unit": "kV"}
